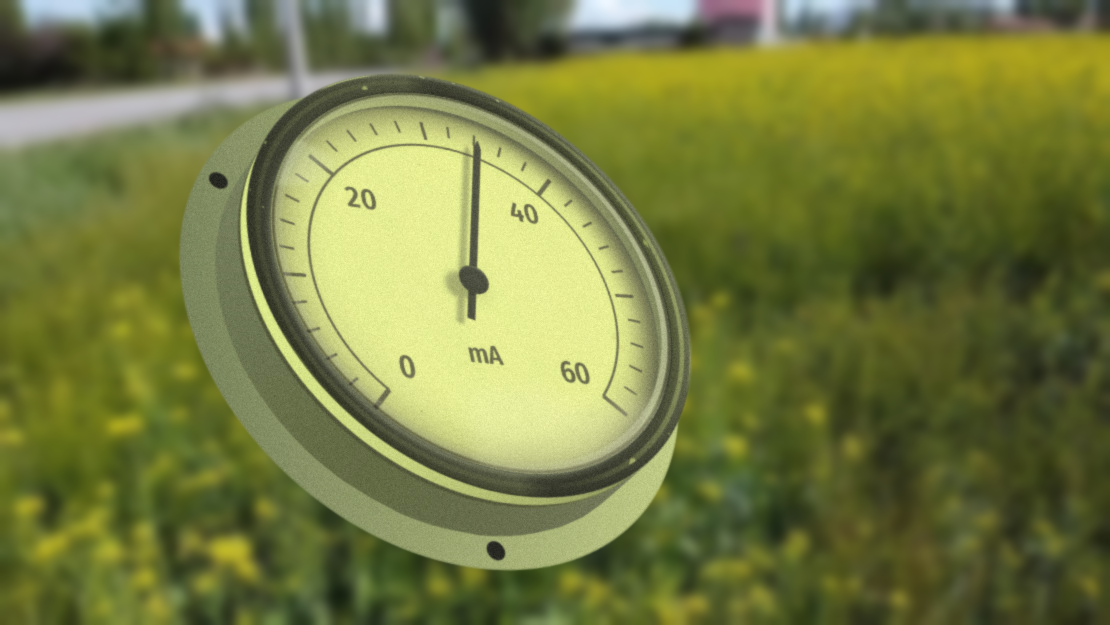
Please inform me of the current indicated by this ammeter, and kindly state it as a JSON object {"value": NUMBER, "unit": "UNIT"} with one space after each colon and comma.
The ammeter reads {"value": 34, "unit": "mA"}
